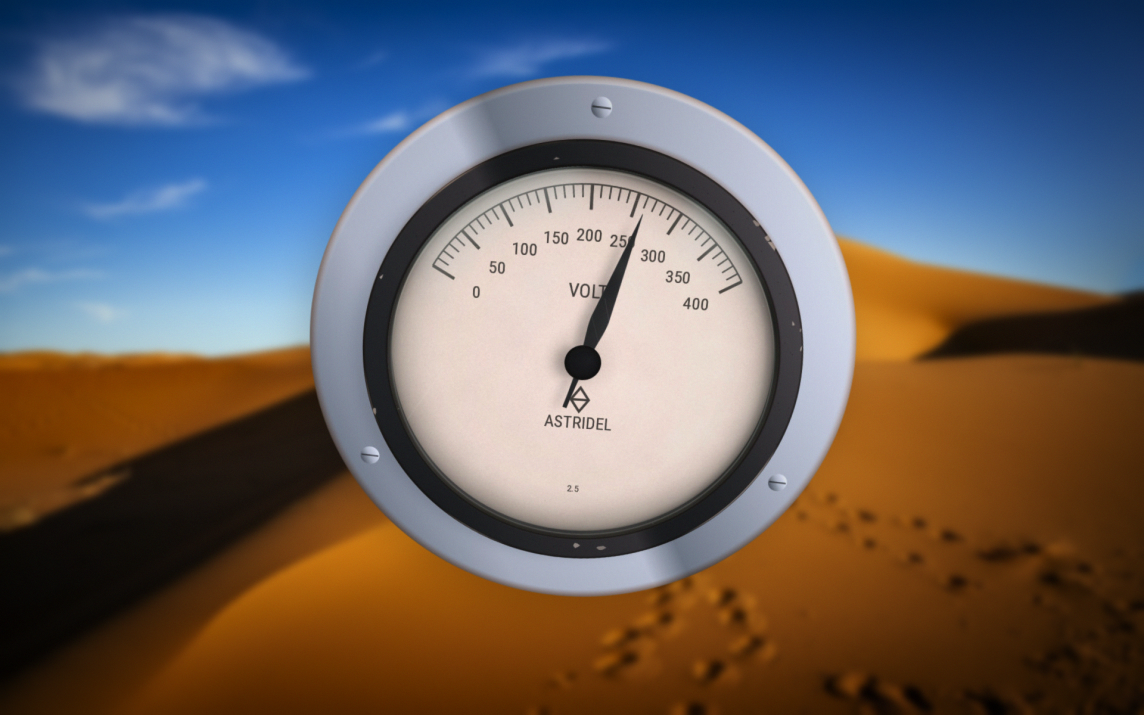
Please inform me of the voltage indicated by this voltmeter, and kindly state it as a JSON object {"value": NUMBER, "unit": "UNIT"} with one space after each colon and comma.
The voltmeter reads {"value": 260, "unit": "V"}
